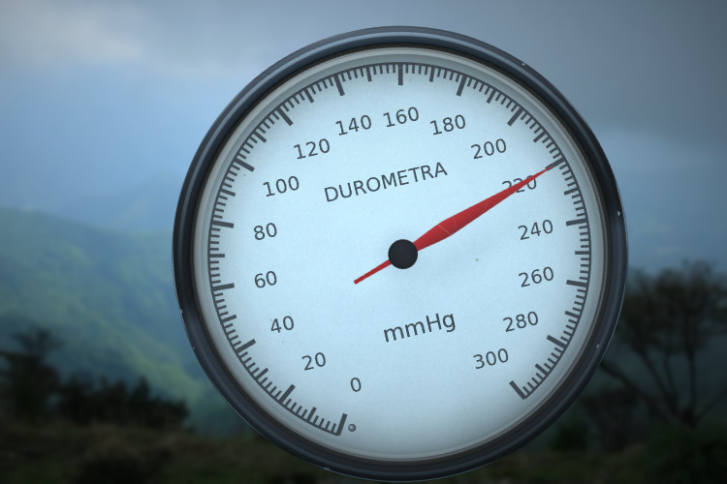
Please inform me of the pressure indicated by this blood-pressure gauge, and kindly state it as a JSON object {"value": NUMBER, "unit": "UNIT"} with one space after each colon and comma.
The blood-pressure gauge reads {"value": 220, "unit": "mmHg"}
